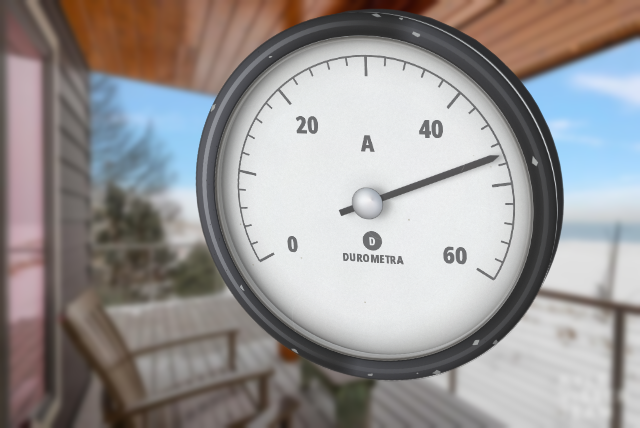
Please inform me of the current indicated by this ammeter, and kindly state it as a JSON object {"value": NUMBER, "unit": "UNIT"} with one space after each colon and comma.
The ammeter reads {"value": 47, "unit": "A"}
